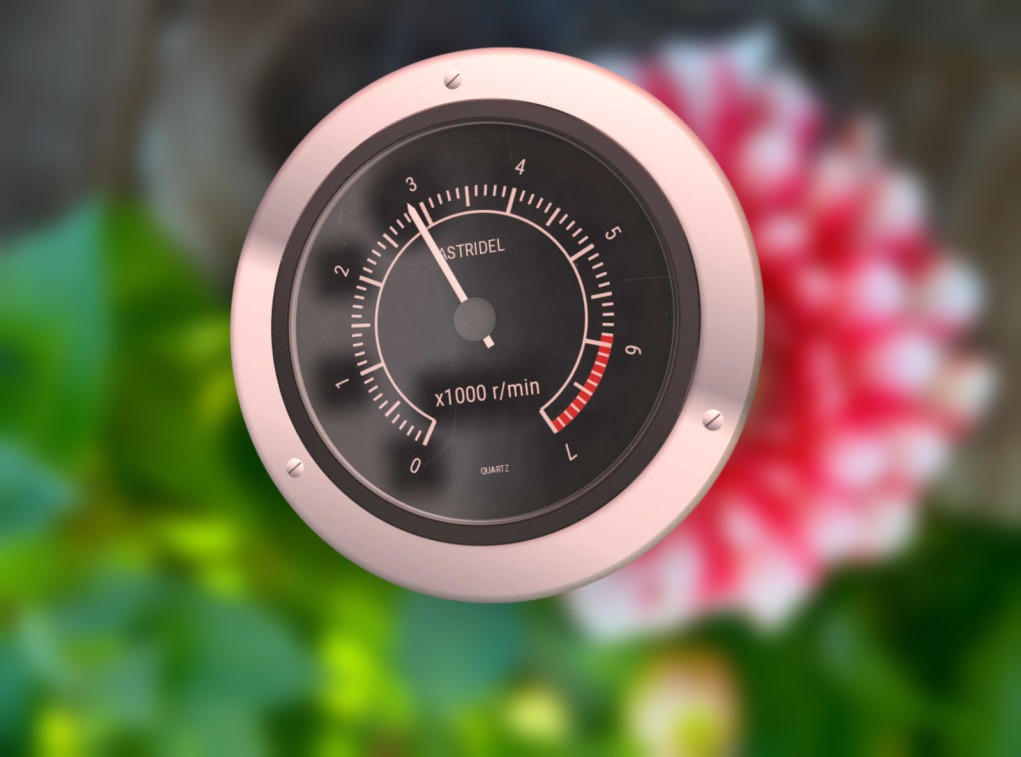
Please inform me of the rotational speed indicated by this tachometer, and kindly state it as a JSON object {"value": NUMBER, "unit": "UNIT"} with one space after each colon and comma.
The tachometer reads {"value": 2900, "unit": "rpm"}
